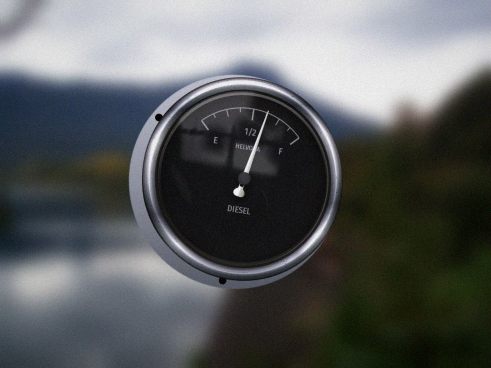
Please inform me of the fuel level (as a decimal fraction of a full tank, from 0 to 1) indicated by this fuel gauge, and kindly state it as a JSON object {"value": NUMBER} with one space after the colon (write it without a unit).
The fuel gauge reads {"value": 0.625}
